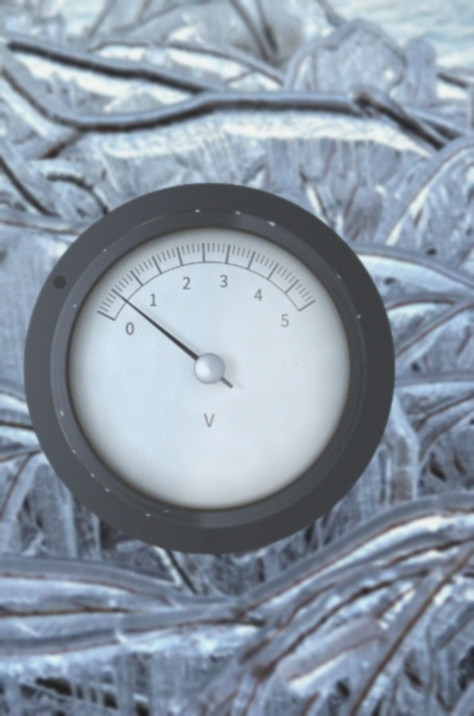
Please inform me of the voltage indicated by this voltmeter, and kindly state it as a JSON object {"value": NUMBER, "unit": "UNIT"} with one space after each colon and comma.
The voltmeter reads {"value": 0.5, "unit": "V"}
